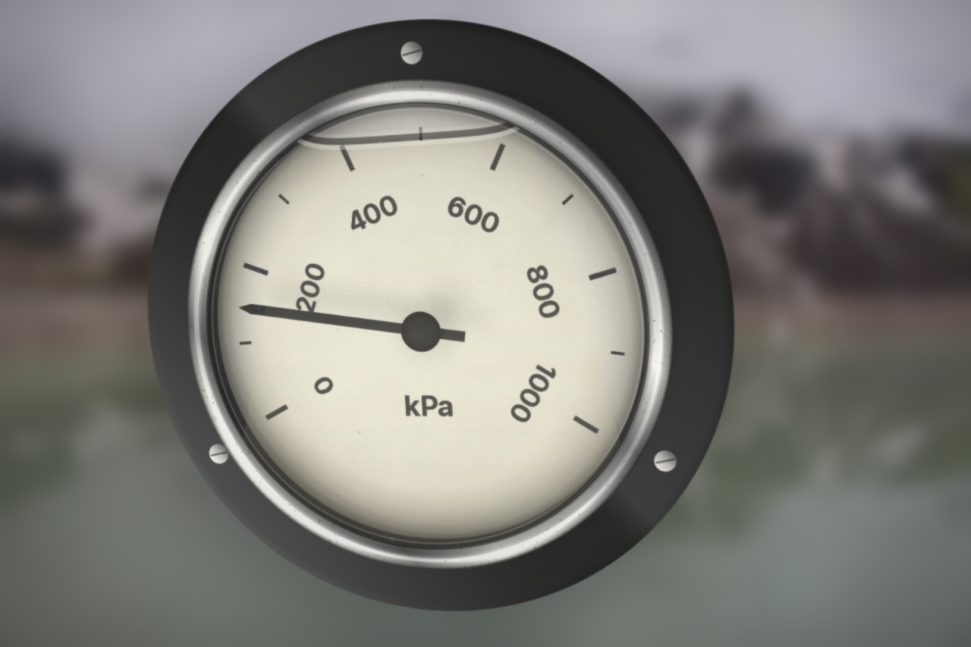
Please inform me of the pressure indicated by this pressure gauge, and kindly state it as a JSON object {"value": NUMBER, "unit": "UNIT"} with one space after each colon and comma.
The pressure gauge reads {"value": 150, "unit": "kPa"}
